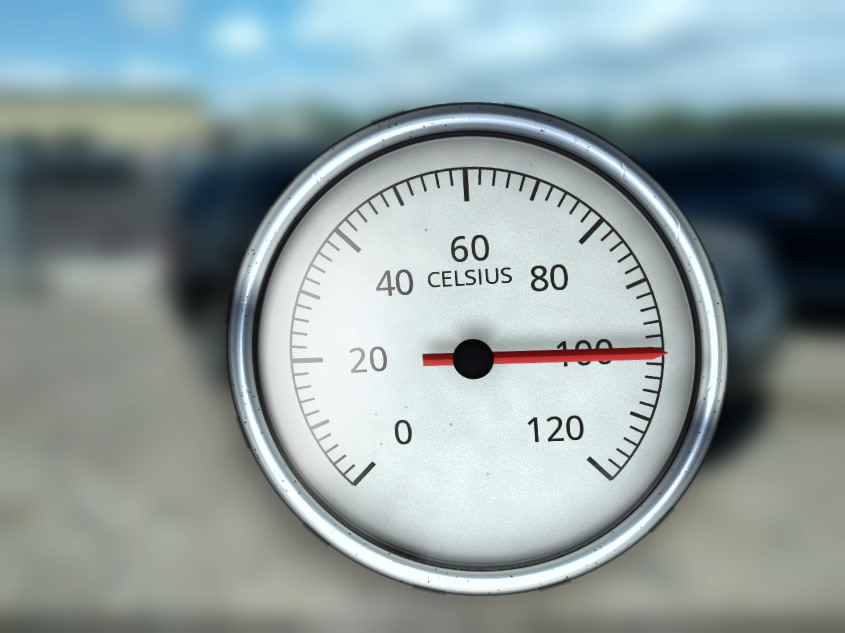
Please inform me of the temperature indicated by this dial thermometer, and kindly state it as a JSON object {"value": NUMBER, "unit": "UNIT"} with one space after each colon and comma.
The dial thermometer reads {"value": 100, "unit": "°C"}
